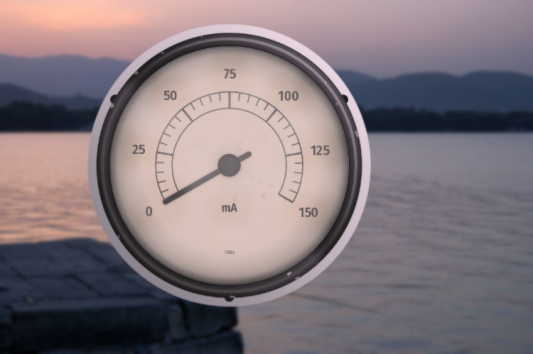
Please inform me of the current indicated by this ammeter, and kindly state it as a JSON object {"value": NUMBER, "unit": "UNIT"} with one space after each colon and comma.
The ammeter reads {"value": 0, "unit": "mA"}
